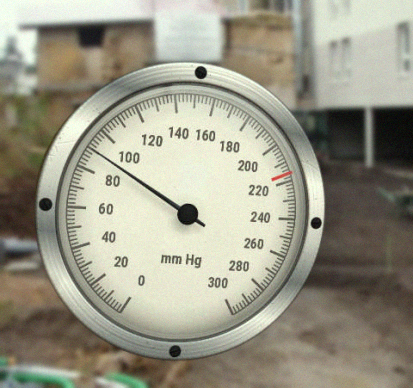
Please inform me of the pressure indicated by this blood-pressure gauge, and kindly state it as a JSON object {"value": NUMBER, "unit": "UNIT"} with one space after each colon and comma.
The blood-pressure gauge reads {"value": 90, "unit": "mmHg"}
